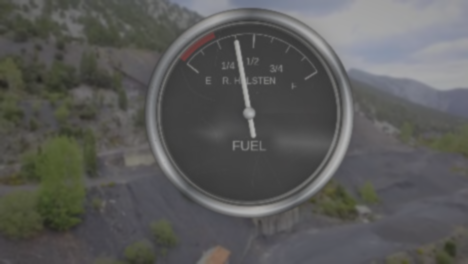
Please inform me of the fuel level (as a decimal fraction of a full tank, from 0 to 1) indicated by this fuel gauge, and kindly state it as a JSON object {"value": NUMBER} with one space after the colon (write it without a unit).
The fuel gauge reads {"value": 0.375}
